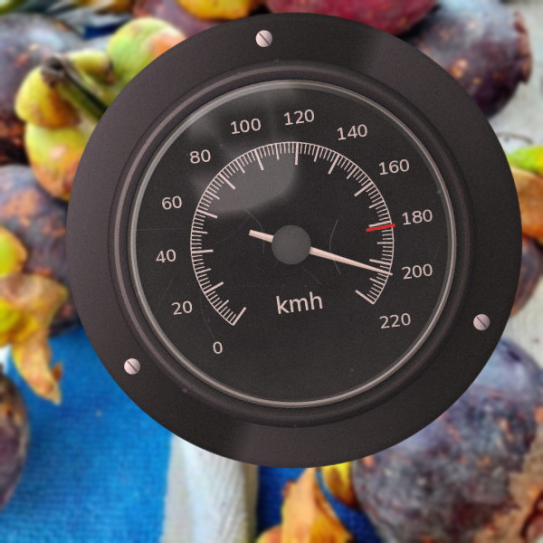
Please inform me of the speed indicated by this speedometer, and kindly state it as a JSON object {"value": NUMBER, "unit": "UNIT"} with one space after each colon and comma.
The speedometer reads {"value": 204, "unit": "km/h"}
